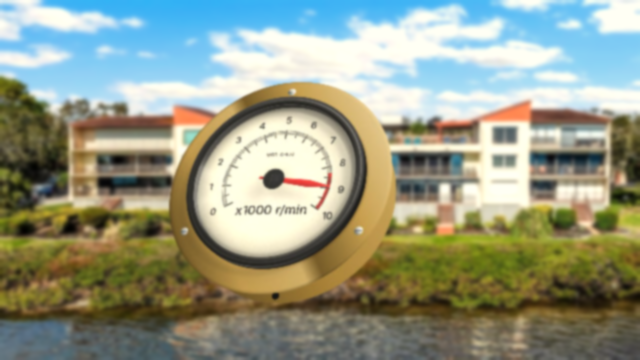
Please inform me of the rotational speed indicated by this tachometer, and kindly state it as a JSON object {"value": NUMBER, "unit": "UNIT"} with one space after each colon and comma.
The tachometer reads {"value": 9000, "unit": "rpm"}
